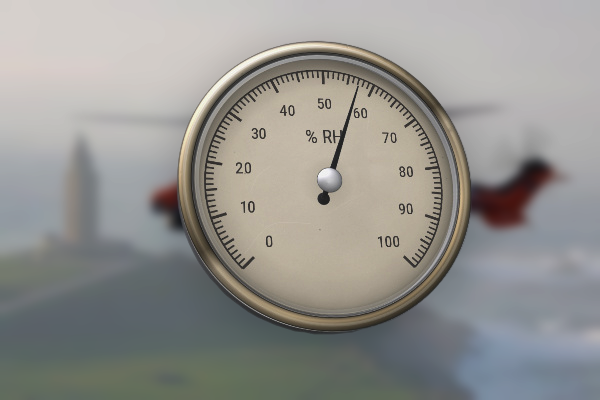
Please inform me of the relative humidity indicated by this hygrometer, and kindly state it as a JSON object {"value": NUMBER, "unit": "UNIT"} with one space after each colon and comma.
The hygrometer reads {"value": 57, "unit": "%"}
